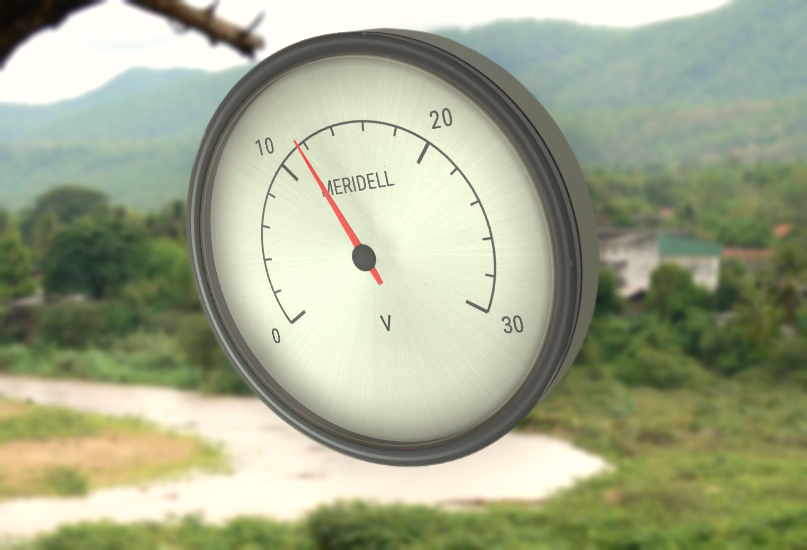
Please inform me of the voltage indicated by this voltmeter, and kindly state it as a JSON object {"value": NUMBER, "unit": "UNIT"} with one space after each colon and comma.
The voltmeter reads {"value": 12, "unit": "V"}
